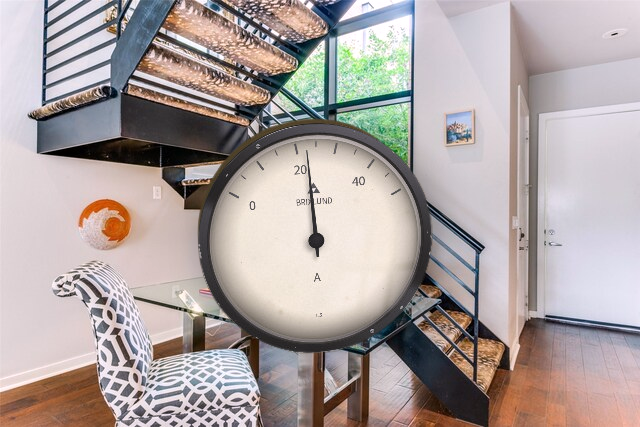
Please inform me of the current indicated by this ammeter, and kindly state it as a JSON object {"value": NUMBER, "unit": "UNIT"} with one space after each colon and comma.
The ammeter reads {"value": 22.5, "unit": "A"}
